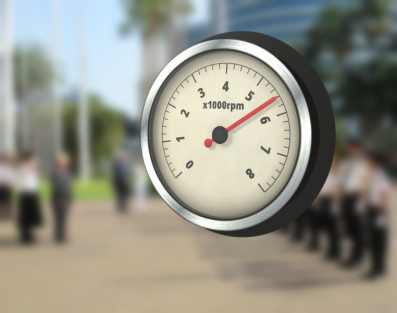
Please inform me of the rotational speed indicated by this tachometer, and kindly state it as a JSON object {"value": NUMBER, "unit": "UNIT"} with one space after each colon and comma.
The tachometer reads {"value": 5600, "unit": "rpm"}
